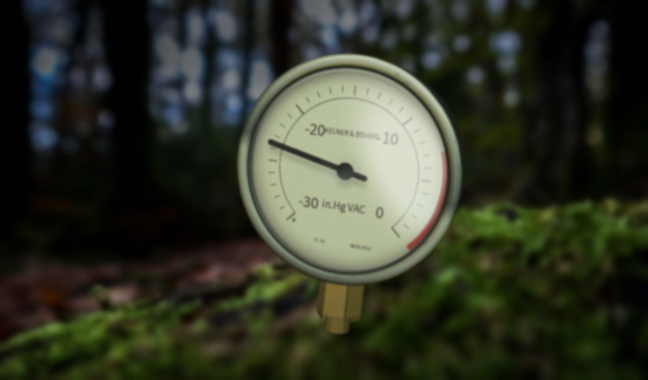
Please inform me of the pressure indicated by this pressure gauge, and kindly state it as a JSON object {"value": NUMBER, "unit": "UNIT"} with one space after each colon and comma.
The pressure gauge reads {"value": -23.5, "unit": "inHg"}
